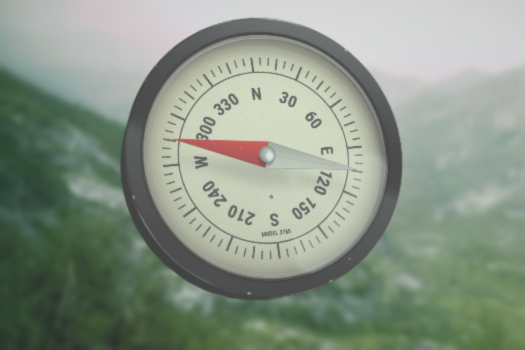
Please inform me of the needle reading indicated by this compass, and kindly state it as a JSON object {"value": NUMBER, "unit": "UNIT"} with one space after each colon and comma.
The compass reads {"value": 285, "unit": "°"}
